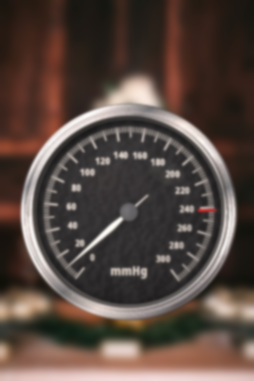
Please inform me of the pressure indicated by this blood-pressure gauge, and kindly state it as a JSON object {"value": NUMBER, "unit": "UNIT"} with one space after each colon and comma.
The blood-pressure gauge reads {"value": 10, "unit": "mmHg"}
